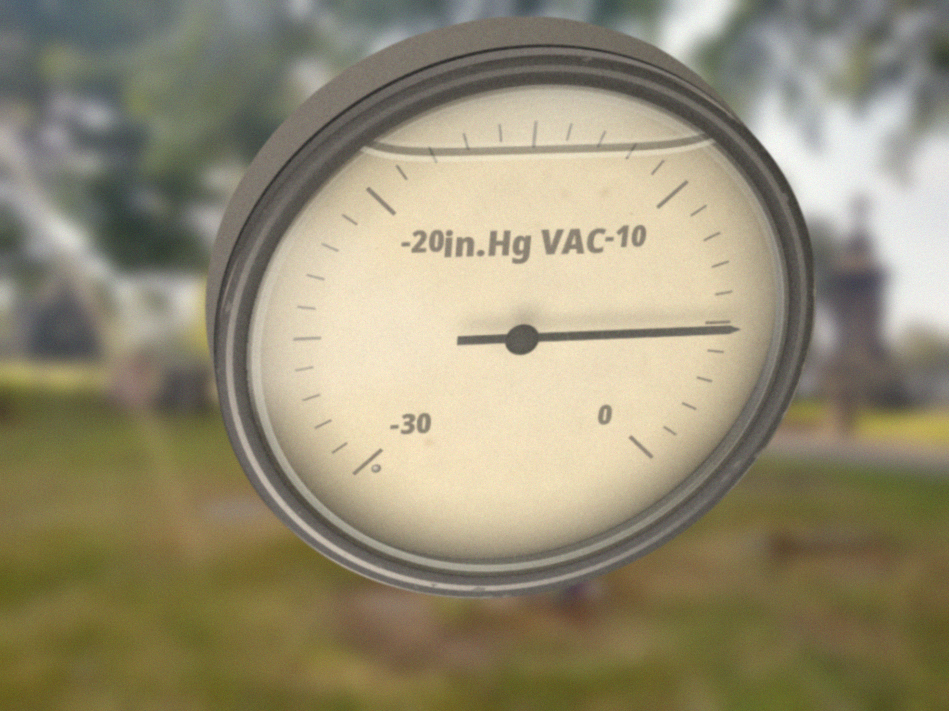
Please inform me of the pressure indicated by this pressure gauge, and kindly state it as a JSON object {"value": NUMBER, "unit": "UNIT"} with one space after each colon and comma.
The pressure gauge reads {"value": -5, "unit": "inHg"}
